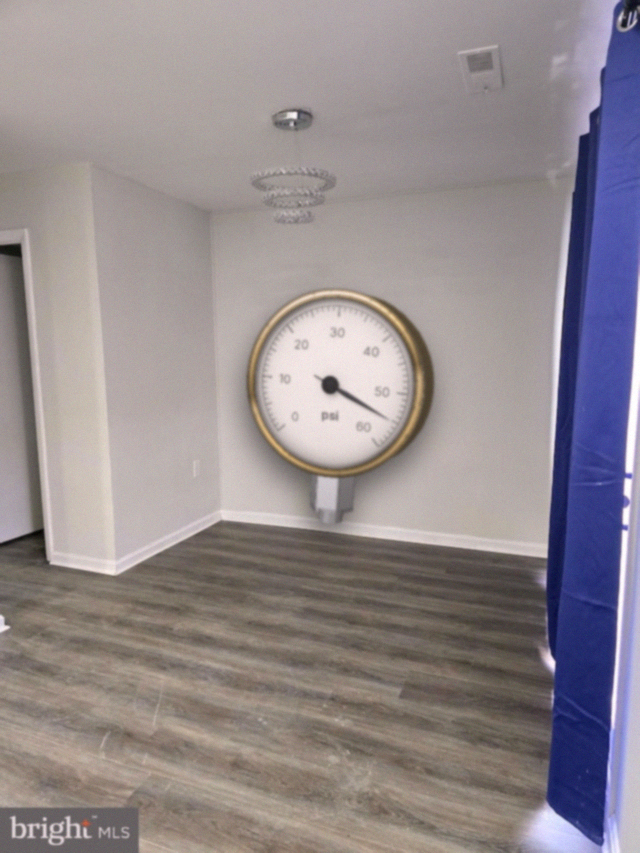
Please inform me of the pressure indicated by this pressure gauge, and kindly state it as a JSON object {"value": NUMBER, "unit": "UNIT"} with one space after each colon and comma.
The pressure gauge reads {"value": 55, "unit": "psi"}
